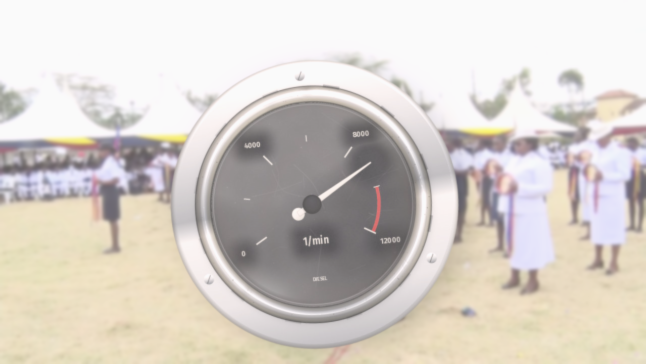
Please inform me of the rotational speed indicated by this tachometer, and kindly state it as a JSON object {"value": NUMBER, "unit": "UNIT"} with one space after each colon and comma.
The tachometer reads {"value": 9000, "unit": "rpm"}
